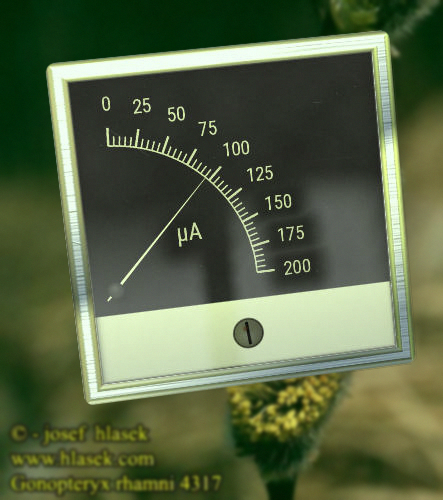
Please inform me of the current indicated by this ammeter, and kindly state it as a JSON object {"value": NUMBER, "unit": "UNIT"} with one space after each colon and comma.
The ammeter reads {"value": 95, "unit": "µA"}
